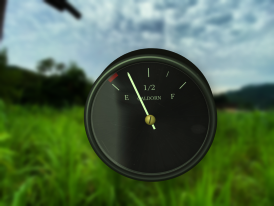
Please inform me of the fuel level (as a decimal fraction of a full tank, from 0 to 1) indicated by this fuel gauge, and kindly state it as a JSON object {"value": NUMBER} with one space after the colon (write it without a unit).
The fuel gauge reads {"value": 0.25}
